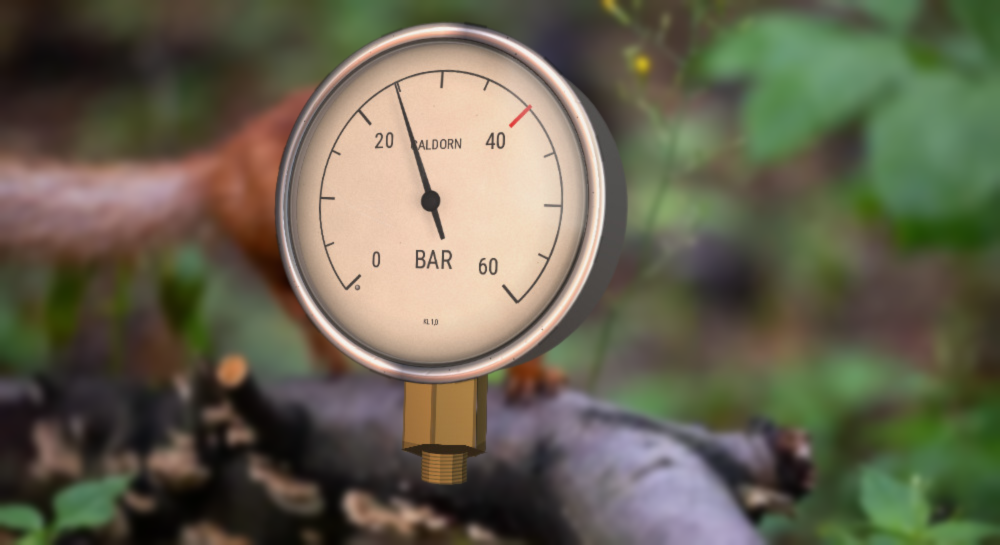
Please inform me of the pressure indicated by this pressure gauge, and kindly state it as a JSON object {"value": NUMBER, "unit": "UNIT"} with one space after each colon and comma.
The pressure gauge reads {"value": 25, "unit": "bar"}
